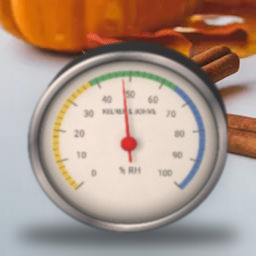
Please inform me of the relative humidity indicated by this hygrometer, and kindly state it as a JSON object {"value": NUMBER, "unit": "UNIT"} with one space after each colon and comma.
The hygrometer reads {"value": 48, "unit": "%"}
